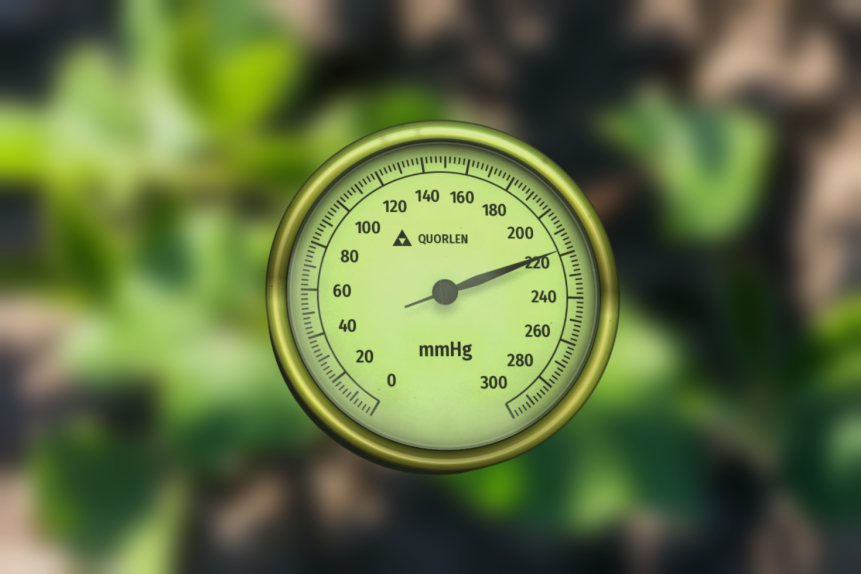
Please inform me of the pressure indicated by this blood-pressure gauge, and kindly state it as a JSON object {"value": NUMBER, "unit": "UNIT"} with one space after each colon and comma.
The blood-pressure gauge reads {"value": 218, "unit": "mmHg"}
